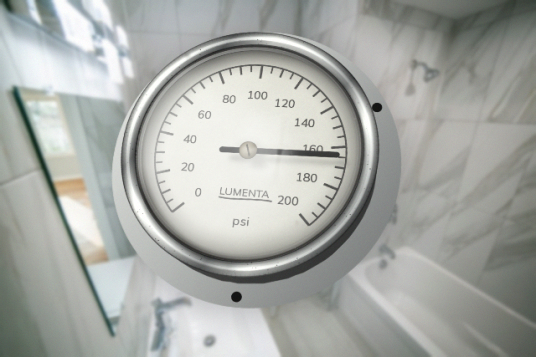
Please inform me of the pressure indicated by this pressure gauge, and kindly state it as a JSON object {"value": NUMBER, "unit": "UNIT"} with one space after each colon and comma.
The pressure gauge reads {"value": 165, "unit": "psi"}
